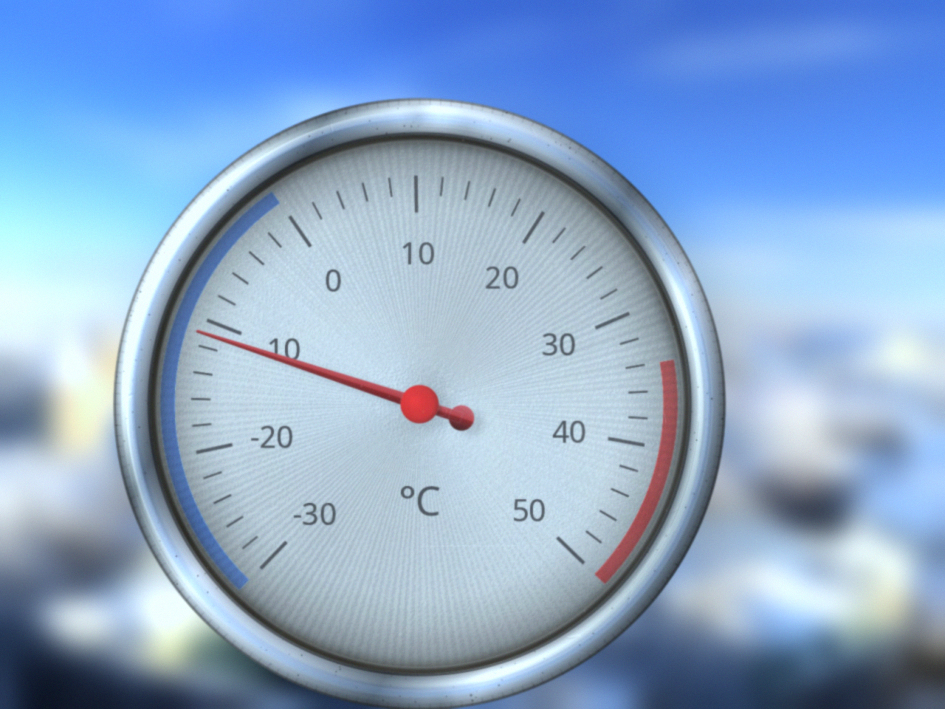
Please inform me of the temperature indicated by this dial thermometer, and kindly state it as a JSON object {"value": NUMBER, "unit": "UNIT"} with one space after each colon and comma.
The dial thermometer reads {"value": -11, "unit": "°C"}
